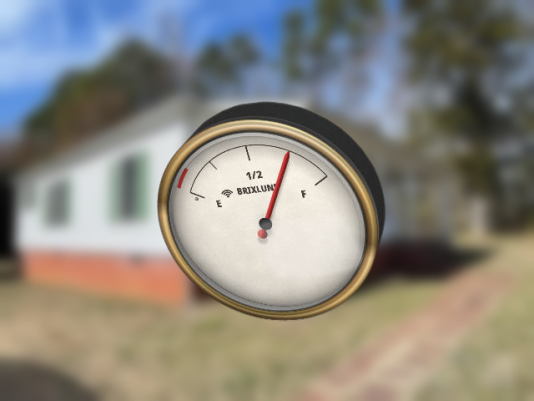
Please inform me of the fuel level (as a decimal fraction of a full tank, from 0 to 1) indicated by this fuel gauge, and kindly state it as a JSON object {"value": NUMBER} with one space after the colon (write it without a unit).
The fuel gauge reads {"value": 0.75}
